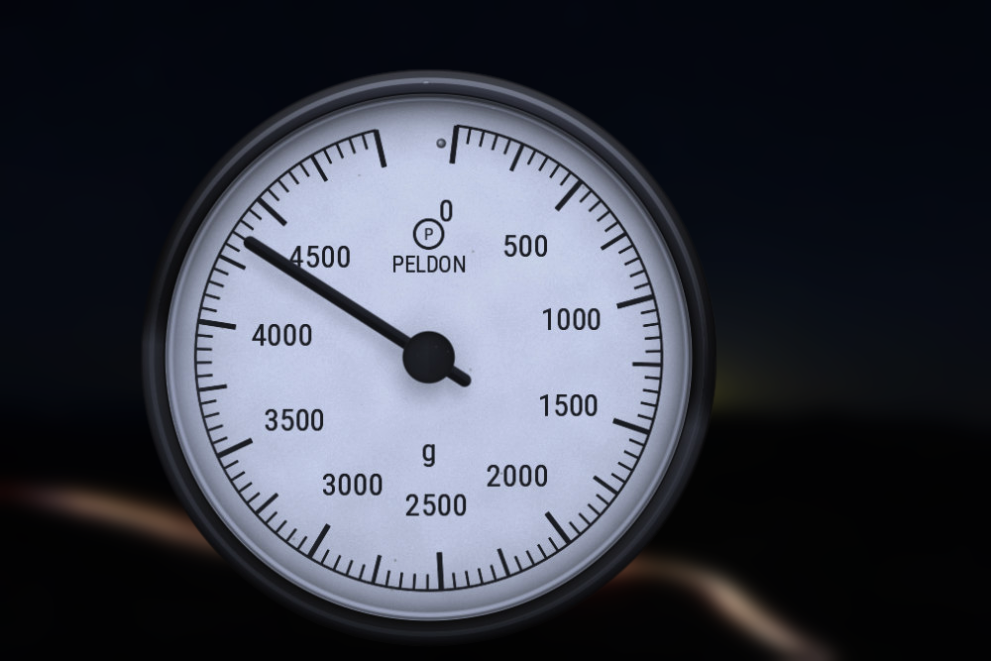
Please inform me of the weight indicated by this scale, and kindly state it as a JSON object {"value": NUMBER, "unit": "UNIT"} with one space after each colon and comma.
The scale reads {"value": 4350, "unit": "g"}
